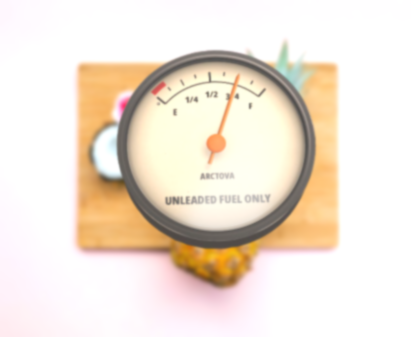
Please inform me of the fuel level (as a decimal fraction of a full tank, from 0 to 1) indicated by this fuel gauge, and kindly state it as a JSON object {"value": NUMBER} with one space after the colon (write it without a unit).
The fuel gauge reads {"value": 0.75}
